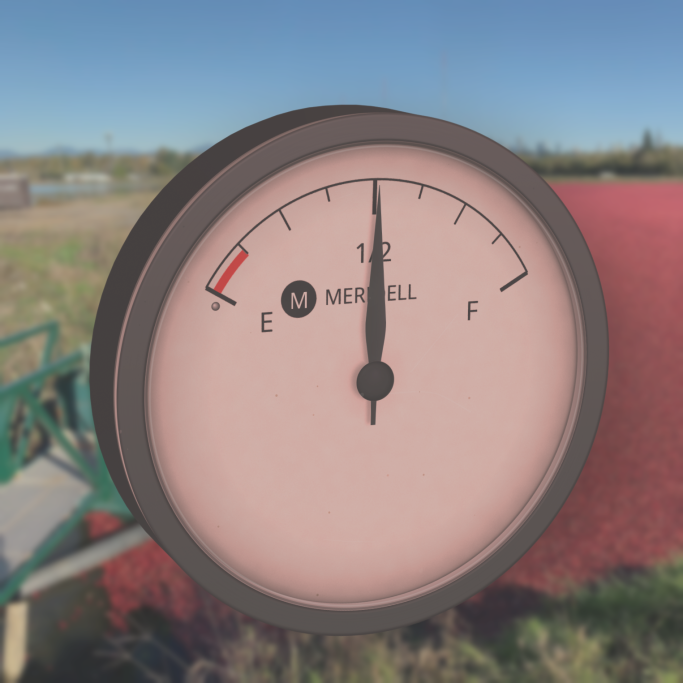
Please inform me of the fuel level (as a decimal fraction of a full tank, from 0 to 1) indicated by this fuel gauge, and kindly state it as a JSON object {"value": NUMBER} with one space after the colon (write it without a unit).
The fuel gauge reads {"value": 0.5}
